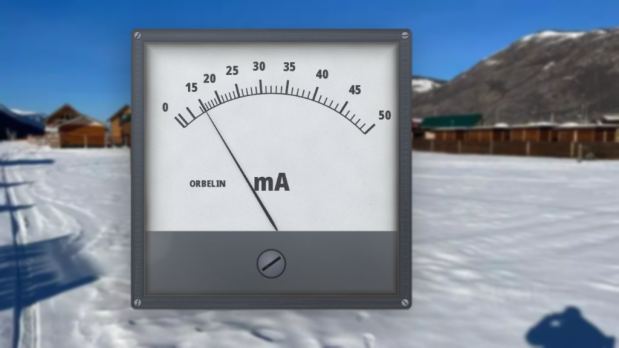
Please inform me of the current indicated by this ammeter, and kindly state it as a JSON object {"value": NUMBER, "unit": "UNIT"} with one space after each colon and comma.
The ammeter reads {"value": 15, "unit": "mA"}
